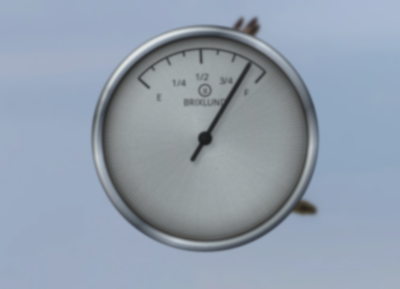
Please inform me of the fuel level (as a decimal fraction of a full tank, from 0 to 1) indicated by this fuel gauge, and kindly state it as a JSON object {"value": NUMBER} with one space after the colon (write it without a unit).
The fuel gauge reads {"value": 0.875}
